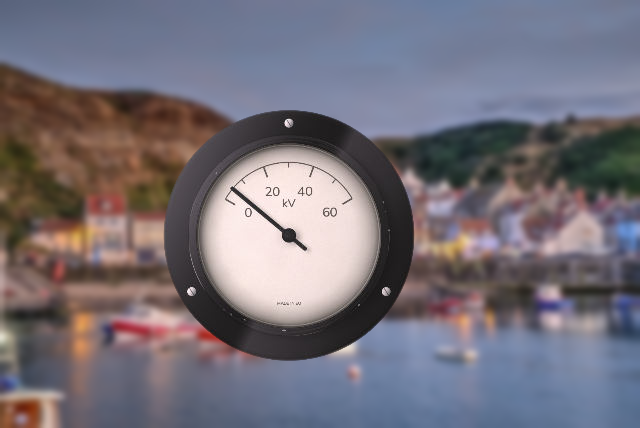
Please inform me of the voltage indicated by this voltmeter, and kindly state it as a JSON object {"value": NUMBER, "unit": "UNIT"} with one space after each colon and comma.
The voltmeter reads {"value": 5, "unit": "kV"}
